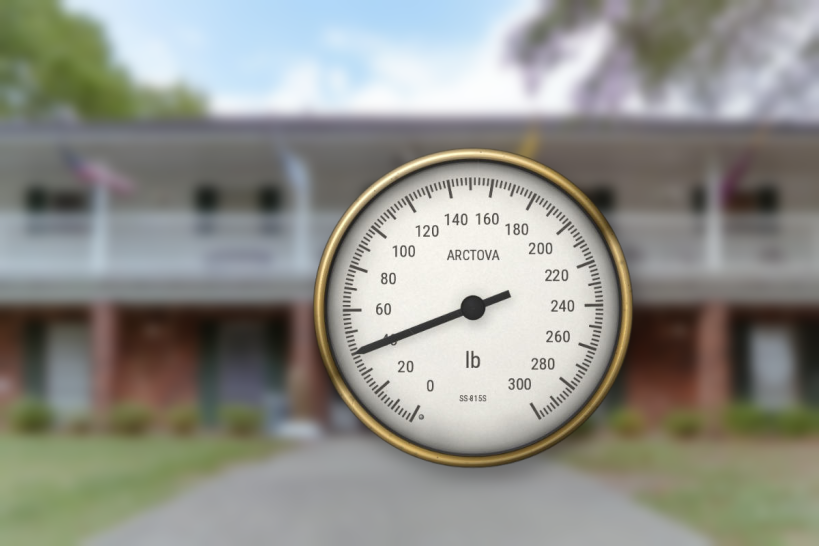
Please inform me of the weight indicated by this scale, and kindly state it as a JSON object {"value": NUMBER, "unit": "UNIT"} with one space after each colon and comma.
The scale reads {"value": 40, "unit": "lb"}
